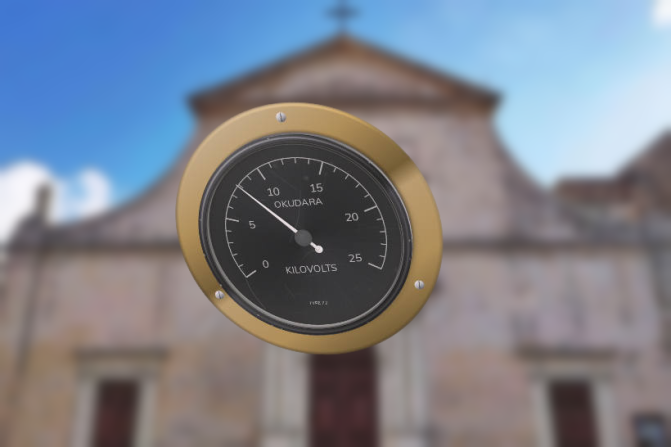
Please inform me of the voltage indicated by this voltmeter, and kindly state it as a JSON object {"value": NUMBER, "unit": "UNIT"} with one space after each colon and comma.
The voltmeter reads {"value": 8, "unit": "kV"}
